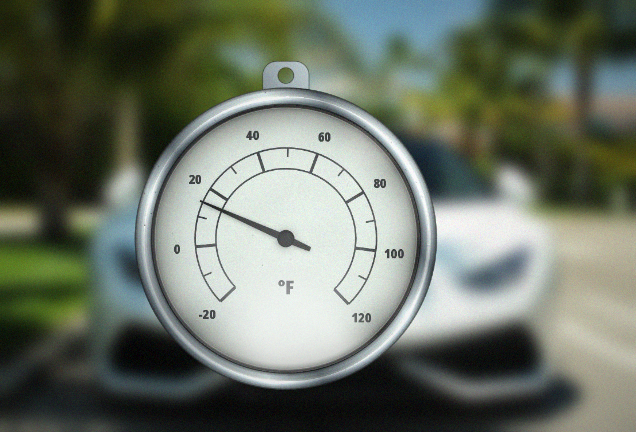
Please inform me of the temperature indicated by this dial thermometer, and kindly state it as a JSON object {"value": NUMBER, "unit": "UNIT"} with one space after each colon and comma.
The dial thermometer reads {"value": 15, "unit": "°F"}
